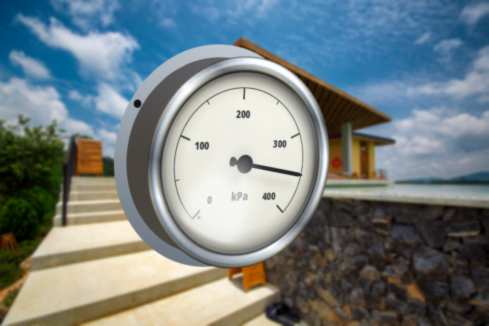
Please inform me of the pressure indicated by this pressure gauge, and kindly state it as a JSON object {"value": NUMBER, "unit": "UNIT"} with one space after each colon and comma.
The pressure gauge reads {"value": 350, "unit": "kPa"}
